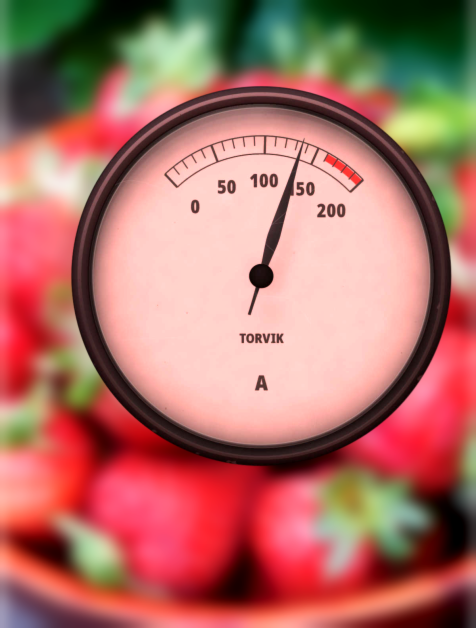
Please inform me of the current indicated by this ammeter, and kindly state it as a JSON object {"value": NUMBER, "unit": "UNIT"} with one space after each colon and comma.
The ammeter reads {"value": 135, "unit": "A"}
